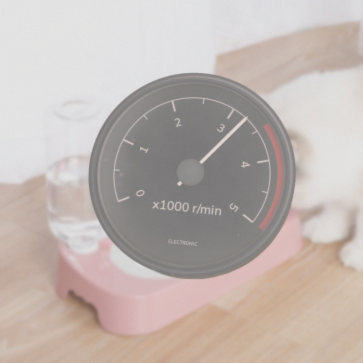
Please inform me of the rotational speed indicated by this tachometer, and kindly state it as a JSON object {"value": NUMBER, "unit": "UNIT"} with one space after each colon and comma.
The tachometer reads {"value": 3250, "unit": "rpm"}
